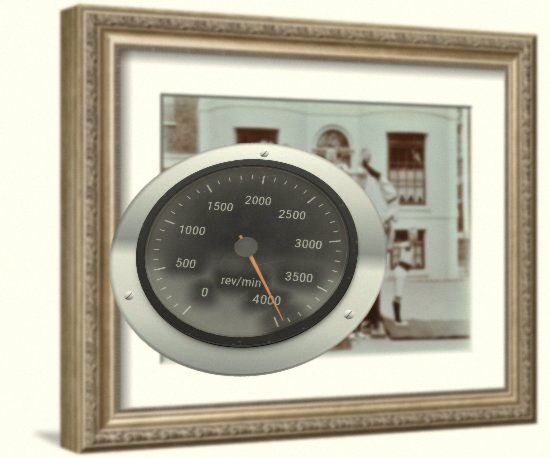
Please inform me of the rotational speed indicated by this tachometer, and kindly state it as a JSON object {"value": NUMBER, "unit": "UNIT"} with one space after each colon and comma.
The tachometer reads {"value": 3950, "unit": "rpm"}
